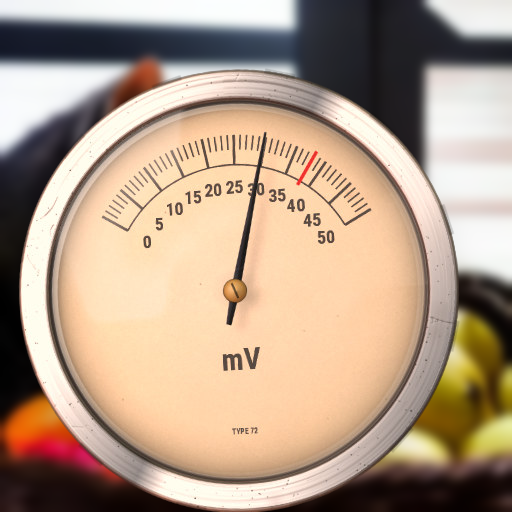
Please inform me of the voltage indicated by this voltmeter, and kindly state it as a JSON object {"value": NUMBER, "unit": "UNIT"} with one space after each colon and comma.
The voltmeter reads {"value": 30, "unit": "mV"}
